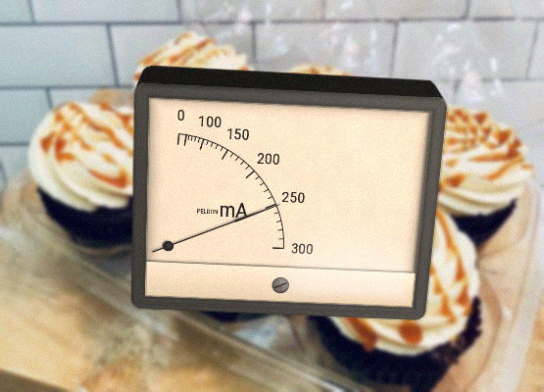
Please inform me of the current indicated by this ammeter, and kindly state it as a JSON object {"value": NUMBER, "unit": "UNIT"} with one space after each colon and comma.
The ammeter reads {"value": 250, "unit": "mA"}
